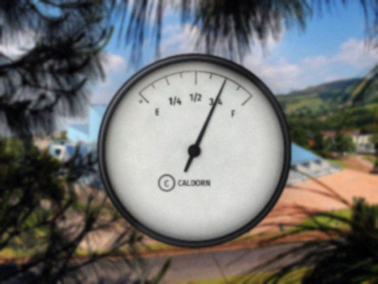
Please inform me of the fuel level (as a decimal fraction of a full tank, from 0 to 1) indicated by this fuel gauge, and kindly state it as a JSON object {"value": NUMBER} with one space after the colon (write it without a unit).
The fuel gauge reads {"value": 0.75}
